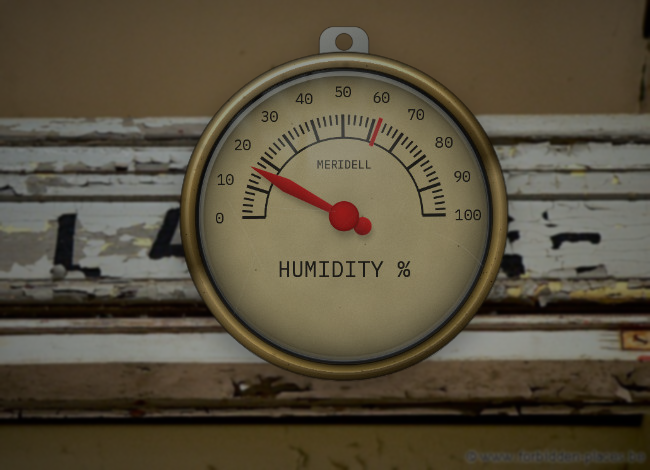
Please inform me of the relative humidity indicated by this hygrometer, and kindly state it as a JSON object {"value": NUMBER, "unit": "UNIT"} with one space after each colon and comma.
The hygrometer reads {"value": 16, "unit": "%"}
